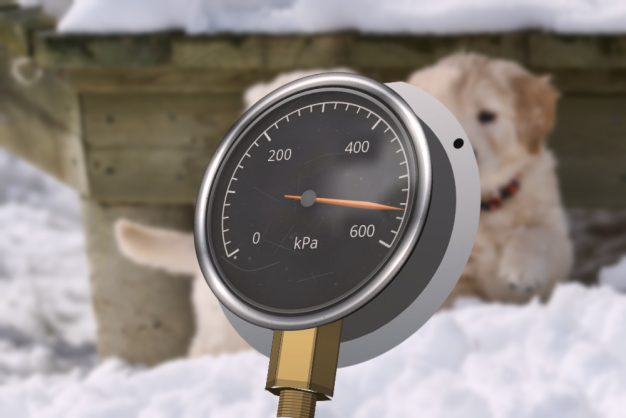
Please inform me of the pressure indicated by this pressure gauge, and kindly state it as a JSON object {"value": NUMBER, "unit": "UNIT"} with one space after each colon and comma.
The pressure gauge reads {"value": 550, "unit": "kPa"}
